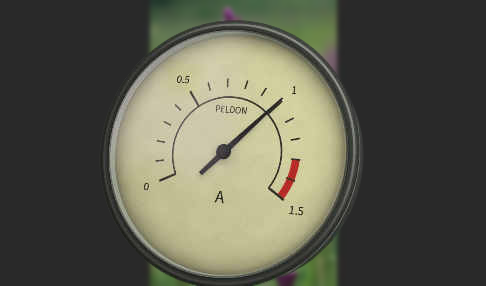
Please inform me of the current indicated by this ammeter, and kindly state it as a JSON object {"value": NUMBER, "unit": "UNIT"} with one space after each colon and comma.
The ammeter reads {"value": 1, "unit": "A"}
